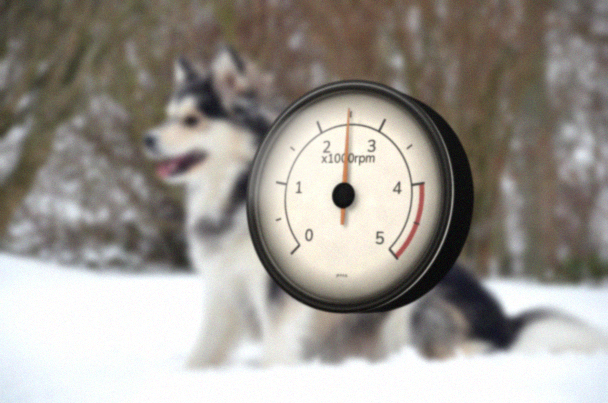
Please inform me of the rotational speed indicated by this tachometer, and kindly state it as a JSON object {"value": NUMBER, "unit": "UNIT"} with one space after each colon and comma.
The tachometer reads {"value": 2500, "unit": "rpm"}
